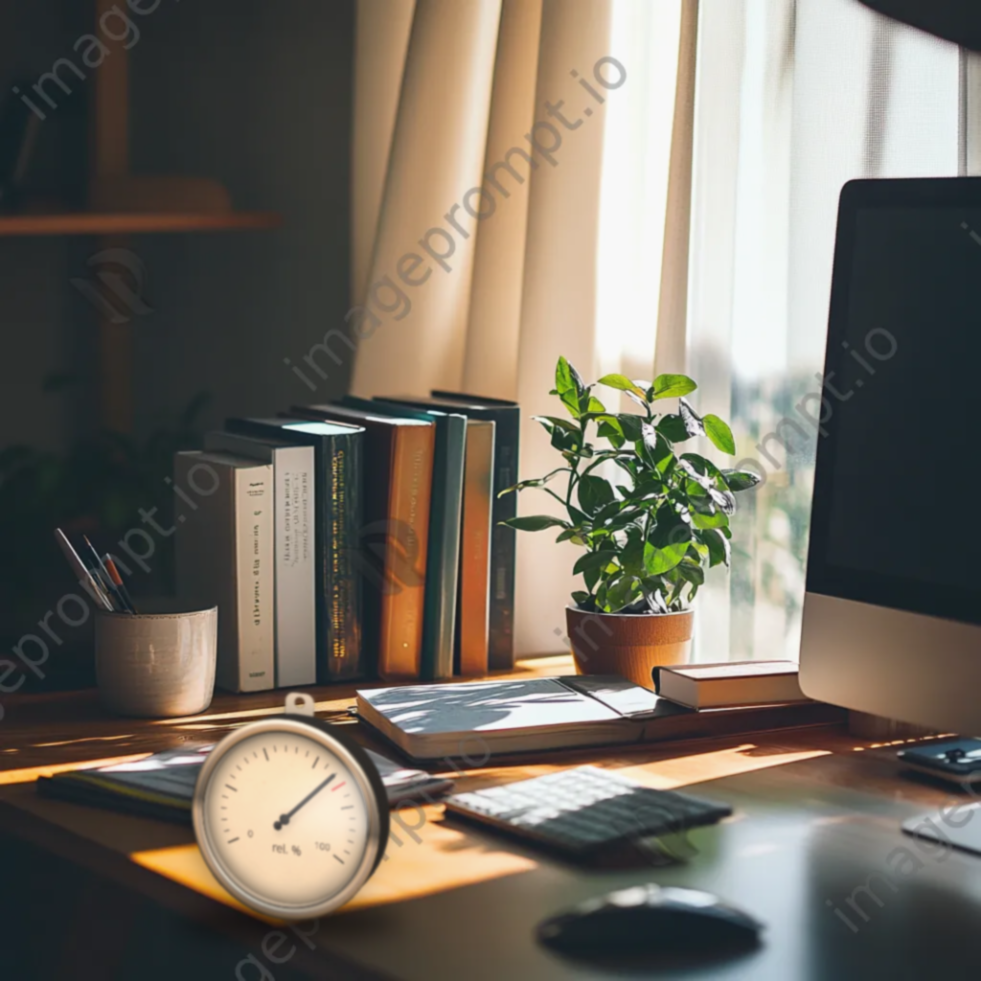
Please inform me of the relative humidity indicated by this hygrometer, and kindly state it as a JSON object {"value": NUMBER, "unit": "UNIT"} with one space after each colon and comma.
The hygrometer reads {"value": 68, "unit": "%"}
